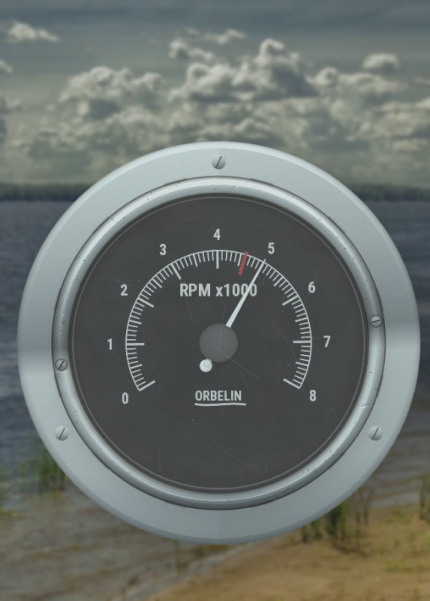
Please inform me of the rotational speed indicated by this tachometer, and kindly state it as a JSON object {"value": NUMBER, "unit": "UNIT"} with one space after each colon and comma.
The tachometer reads {"value": 5000, "unit": "rpm"}
